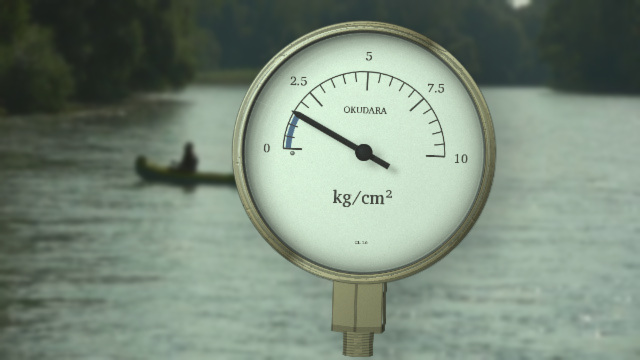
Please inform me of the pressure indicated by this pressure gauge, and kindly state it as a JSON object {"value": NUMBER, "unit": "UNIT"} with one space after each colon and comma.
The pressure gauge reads {"value": 1.5, "unit": "kg/cm²"}
